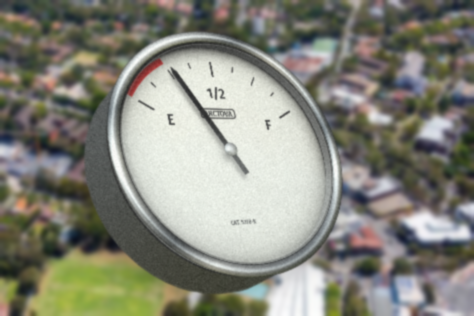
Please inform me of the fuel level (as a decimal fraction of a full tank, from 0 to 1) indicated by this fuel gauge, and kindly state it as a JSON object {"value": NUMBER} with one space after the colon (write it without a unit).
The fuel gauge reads {"value": 0.25}
